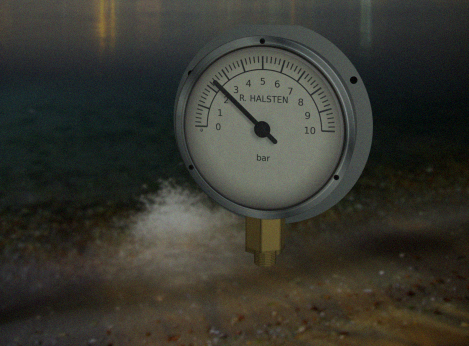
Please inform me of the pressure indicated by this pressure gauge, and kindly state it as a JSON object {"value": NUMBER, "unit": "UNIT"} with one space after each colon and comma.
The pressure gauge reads {"value": 2.4, "unit": "bar"}
